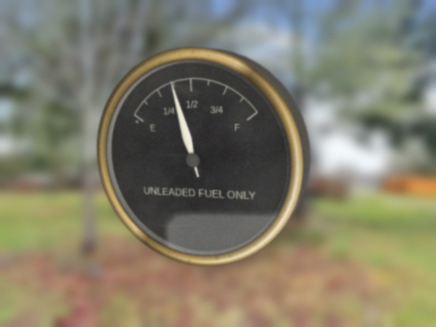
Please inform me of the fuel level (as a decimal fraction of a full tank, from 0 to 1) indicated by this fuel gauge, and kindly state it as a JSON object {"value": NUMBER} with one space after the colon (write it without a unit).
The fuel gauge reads {"value": 0.375}
